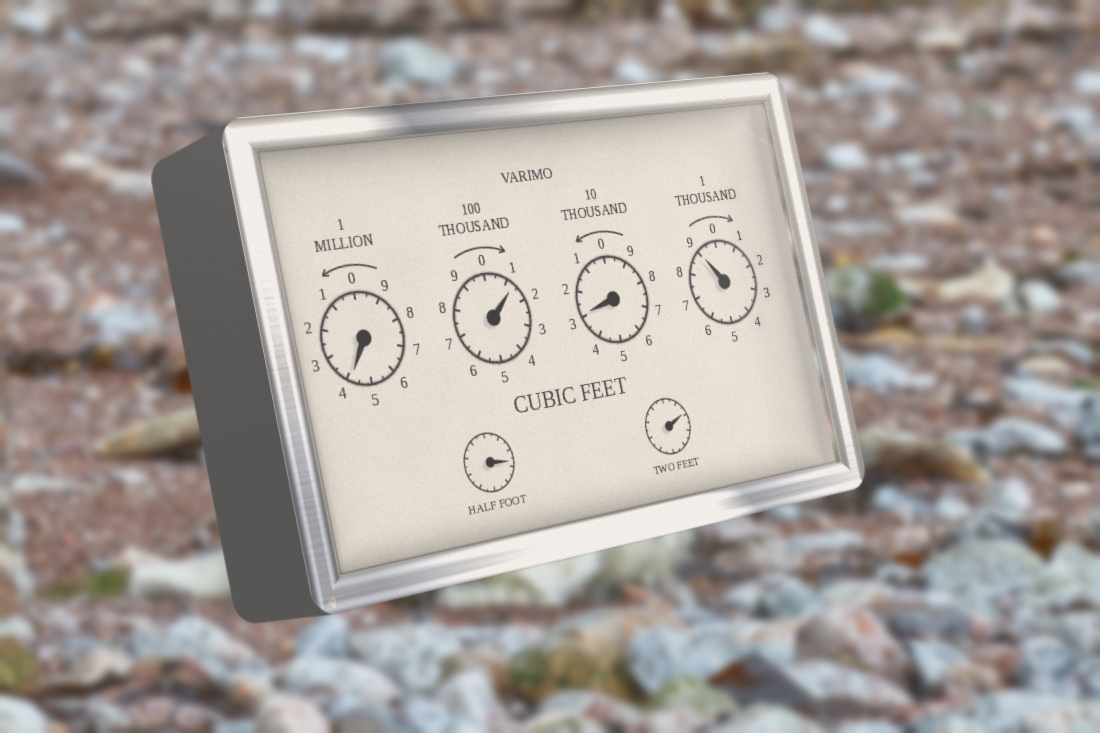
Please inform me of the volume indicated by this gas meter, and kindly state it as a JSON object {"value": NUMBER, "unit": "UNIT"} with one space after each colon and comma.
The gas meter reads {"value": 412900, "unit": "ft³"}
